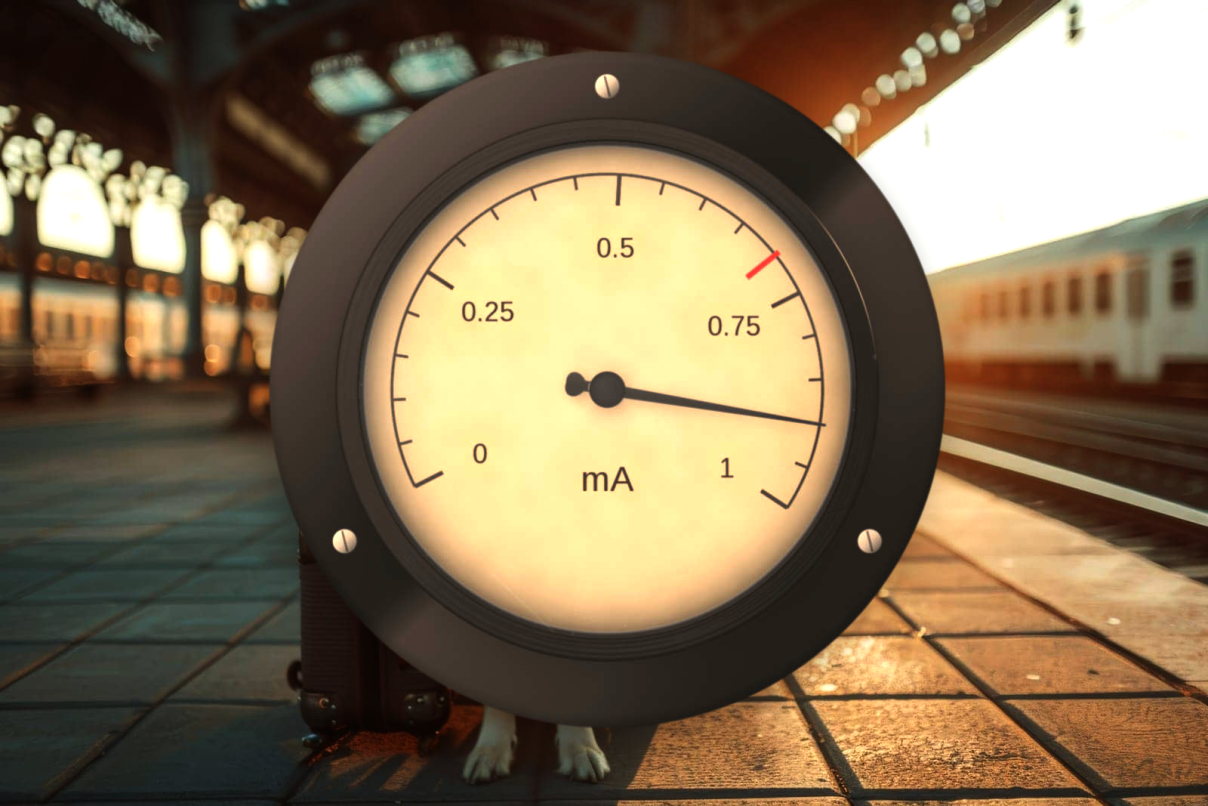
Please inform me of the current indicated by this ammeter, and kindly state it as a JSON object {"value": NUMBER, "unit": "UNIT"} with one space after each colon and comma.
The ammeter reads {"value": 0.9, "unit": "mA"}
